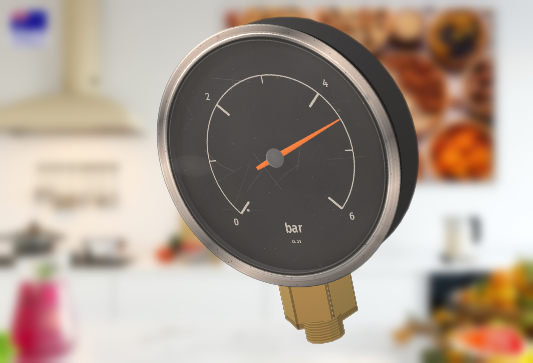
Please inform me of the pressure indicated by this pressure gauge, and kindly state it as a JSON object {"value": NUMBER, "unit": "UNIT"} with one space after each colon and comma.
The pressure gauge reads {"value": 4.5, "unit": "bar"}
